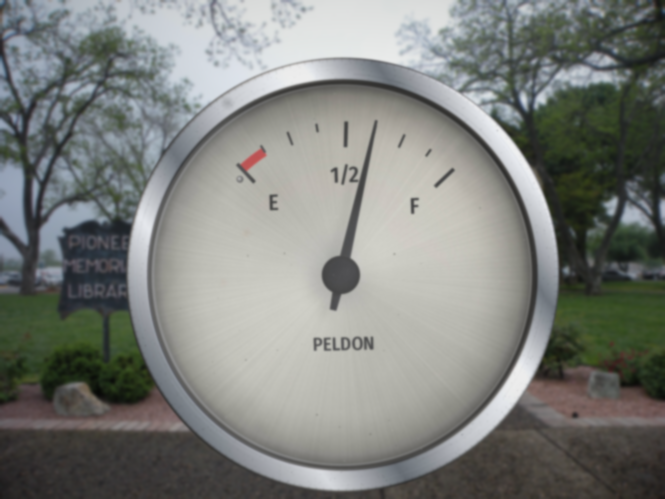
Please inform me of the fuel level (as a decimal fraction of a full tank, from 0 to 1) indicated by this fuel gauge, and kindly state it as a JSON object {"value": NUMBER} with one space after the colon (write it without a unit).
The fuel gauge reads {"value": 0.625}
